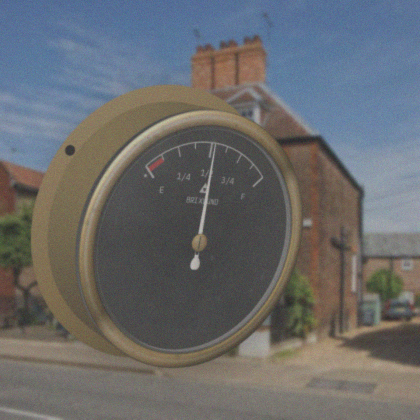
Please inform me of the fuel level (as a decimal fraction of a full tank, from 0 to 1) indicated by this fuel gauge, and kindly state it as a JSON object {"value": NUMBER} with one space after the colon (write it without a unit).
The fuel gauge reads {"value": 0.5}
